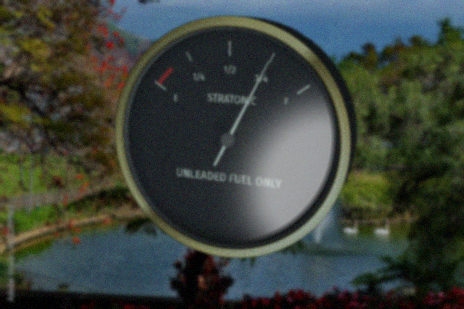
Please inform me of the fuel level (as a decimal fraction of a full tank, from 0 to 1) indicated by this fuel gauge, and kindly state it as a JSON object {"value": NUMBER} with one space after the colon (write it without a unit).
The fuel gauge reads {"value": 0.75}
